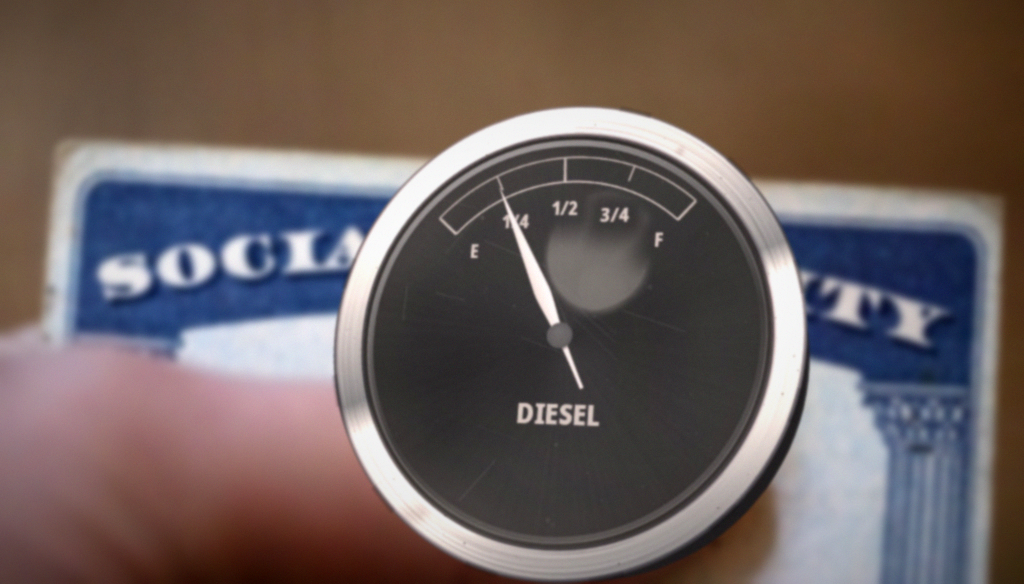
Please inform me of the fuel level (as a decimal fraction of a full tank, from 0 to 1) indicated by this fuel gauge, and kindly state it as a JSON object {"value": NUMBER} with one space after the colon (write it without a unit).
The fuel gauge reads {"value": 0.25}
